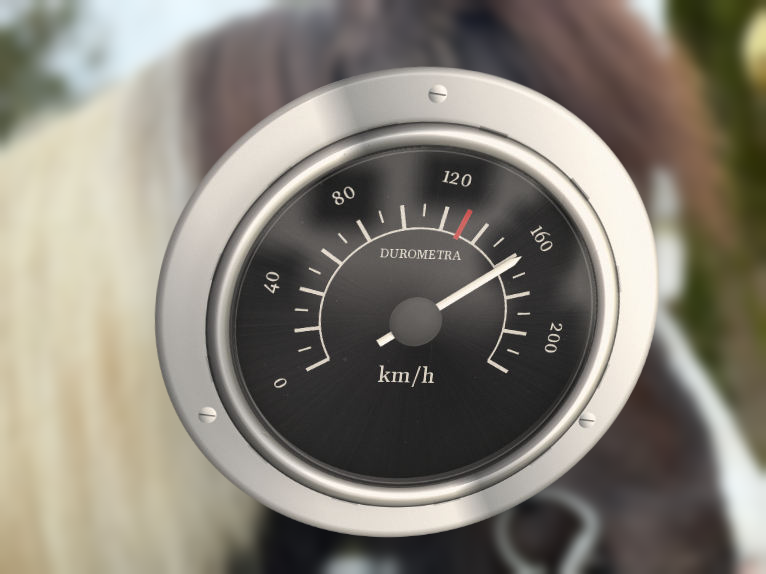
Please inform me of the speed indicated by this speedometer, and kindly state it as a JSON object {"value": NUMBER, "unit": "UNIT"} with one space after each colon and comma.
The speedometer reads {"value": 160, "unit": "km/h"}
